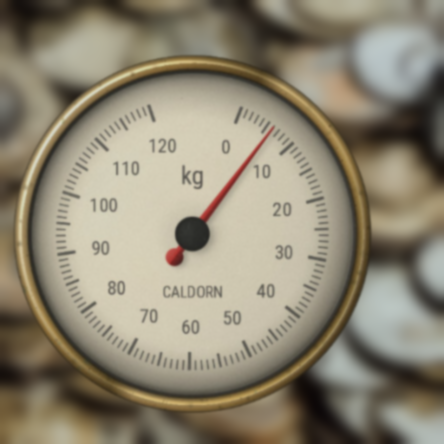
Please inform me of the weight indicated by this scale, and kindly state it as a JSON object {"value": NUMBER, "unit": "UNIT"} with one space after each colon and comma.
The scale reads {"value": 6, "unit": "kg"}
